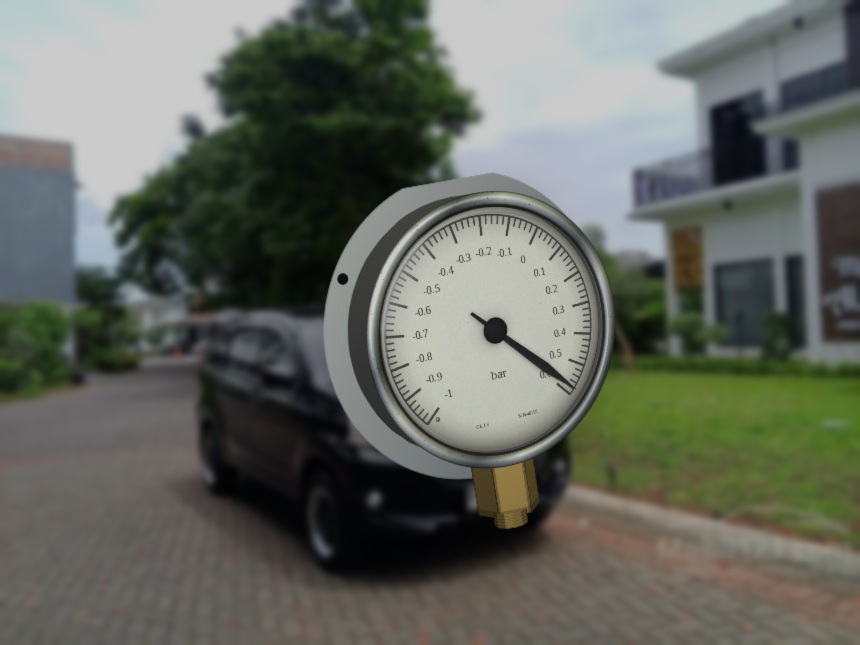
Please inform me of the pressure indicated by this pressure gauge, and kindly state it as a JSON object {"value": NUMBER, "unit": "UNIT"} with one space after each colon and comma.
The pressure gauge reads {"value": 0.58, "unit": "bar"}
